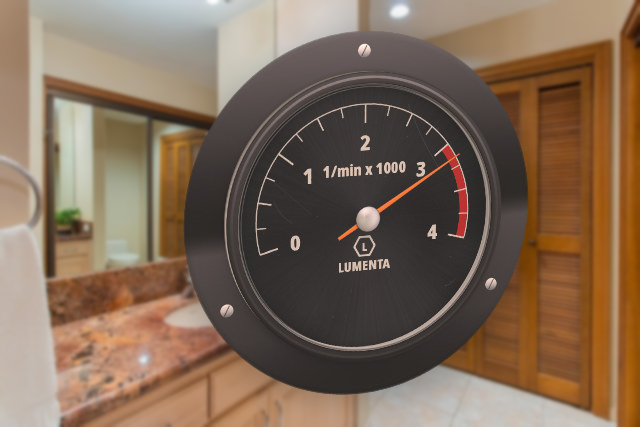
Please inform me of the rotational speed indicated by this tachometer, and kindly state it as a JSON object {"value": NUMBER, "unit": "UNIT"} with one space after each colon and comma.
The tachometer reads {"value": 3125, "unit": "rpm"}
